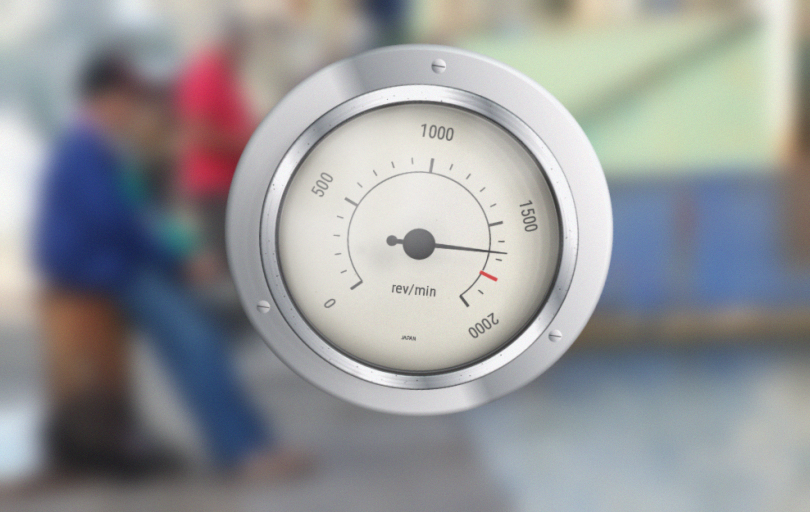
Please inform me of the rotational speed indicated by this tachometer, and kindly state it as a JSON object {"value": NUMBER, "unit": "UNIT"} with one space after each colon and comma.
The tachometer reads {"value": 1650, "unit": "rpm"}
